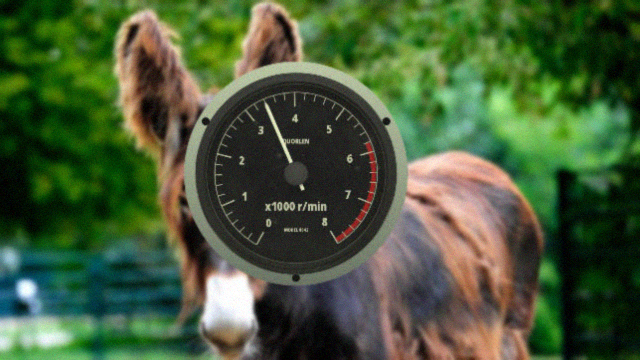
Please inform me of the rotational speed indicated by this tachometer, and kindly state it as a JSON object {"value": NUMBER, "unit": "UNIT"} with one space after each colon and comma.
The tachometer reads {"value": 3400, "unit": "rpm"}
